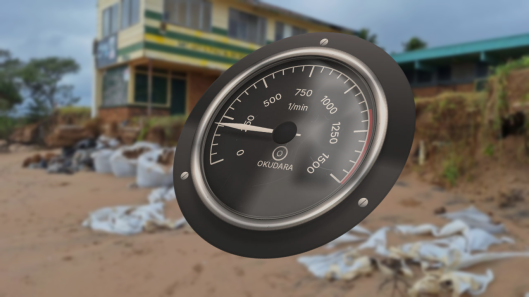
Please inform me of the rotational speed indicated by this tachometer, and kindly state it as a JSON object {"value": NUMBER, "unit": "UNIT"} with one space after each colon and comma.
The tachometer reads {"value": 200, "unit": "rpm"}
